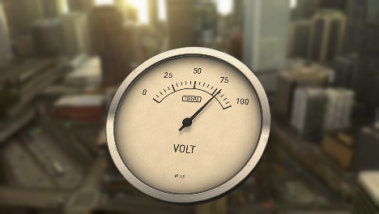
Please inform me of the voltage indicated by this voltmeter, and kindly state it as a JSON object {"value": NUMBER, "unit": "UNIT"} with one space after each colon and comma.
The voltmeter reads {"value": 80, "unit": "V"}
